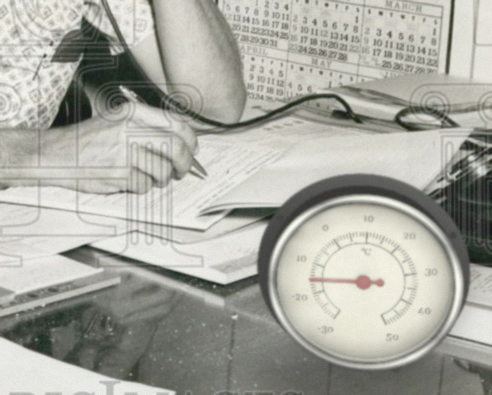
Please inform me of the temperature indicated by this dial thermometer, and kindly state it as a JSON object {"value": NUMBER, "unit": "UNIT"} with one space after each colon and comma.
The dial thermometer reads {"value": -15, "unit": "°C"}
